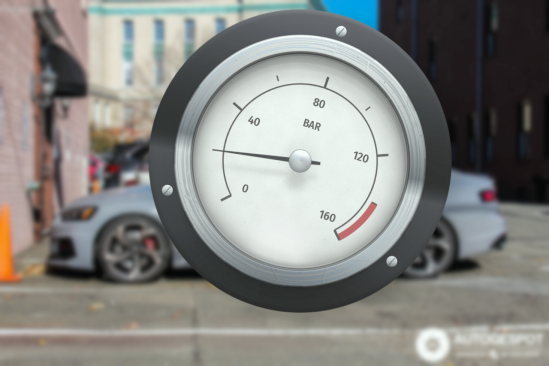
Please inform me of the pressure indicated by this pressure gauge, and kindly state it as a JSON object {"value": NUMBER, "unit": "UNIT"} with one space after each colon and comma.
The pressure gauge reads {"value": 20, "unit": "bar"}
